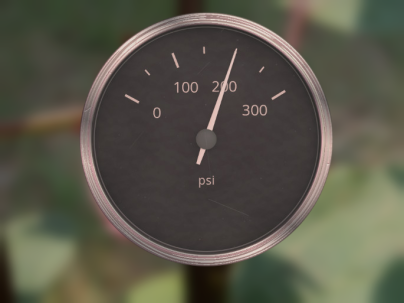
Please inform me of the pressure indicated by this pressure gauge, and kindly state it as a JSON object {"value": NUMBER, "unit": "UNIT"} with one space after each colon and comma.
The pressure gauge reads {"value": 200, "unit": "psi"}
